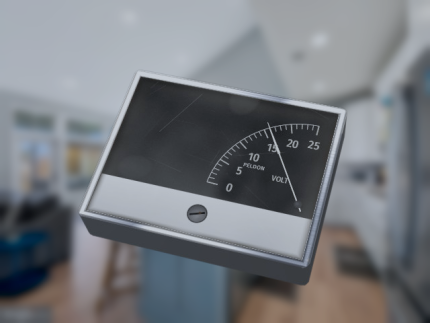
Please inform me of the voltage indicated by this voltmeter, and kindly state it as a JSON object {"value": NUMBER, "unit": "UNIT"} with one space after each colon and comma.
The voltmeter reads {"value": 16, "unit": "V"}
